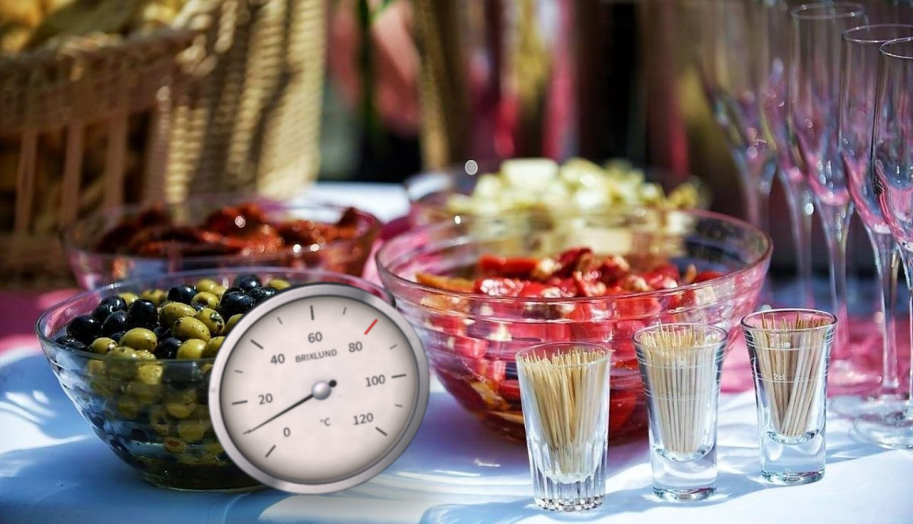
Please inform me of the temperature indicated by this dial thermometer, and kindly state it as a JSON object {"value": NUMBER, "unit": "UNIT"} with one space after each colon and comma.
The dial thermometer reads {"value": 10, "unit": "°C"}
